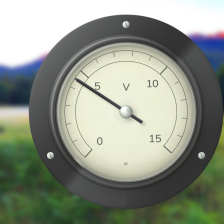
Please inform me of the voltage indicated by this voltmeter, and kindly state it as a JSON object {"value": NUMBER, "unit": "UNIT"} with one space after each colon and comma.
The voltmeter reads {"value": 4.5, "unit": "V"}
